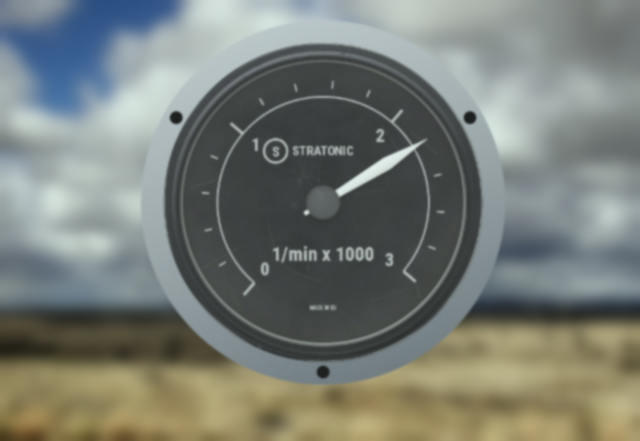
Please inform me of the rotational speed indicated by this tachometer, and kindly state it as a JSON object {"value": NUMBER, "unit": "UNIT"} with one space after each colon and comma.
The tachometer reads {"value": 2200, "unit": "rpm"}
